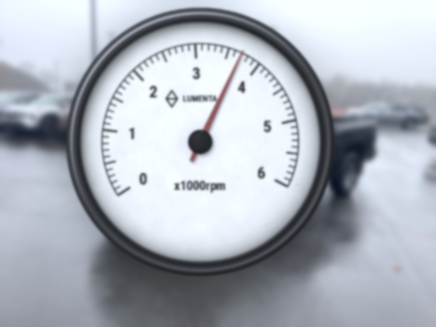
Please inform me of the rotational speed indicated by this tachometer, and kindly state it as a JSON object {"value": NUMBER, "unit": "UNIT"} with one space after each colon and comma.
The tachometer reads {"value": 3700, "unit": "rpm"}
